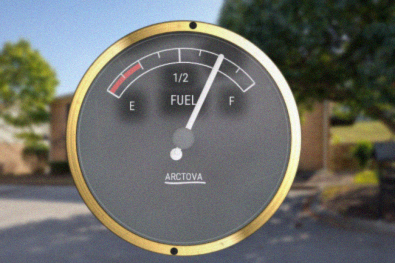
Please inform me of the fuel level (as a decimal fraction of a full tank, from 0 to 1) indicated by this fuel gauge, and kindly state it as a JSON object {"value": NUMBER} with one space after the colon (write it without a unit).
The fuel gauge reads {"value": 0.75}
